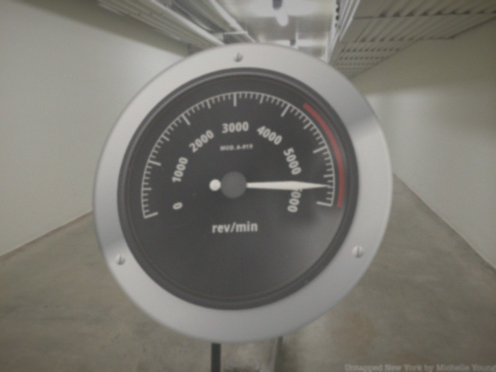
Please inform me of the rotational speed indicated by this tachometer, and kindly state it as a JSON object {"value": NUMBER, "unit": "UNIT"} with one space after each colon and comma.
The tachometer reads {"value": 5700, "unit": "rpm"}
